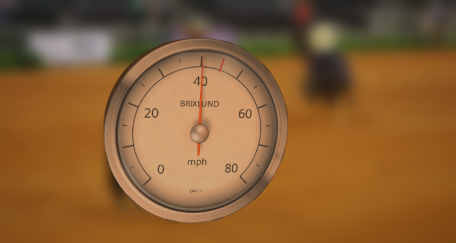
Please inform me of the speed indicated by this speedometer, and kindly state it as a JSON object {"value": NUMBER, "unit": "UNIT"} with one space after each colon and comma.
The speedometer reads {"value": 40, "unit": "mph"}
